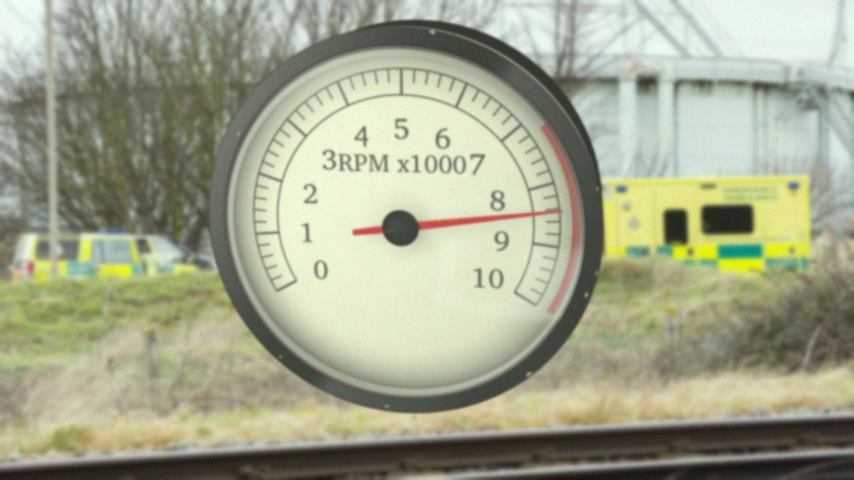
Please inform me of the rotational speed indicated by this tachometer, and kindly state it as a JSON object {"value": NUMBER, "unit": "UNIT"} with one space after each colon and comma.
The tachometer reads {"value": 8400, "unit": "rpm"}
